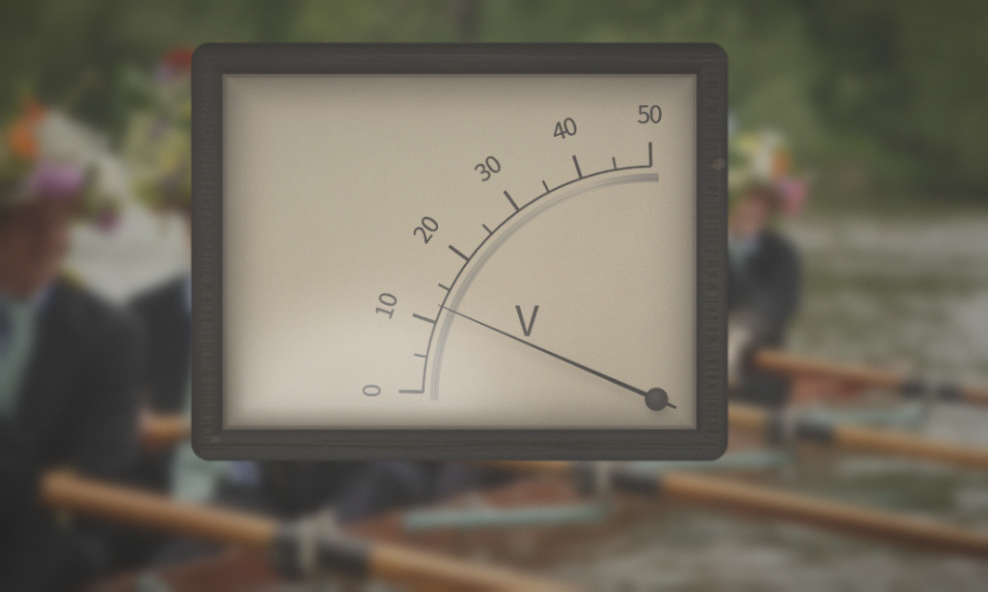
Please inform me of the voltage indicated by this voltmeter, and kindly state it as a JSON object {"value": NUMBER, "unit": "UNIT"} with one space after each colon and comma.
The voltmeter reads {"value": 12.5, "unit": "V"}
